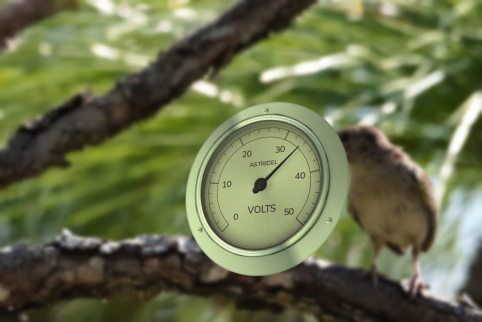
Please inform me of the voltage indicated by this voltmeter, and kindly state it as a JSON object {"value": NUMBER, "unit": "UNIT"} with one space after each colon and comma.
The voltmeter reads {"value": 34, "unit": "V"}
